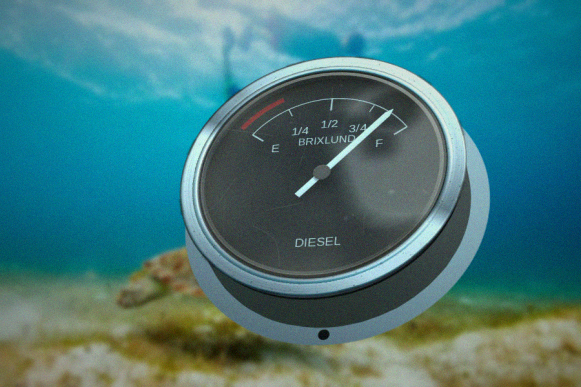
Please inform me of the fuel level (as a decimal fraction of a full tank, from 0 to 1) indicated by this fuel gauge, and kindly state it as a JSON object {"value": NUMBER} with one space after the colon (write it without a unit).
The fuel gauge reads {"value": 0.875}
